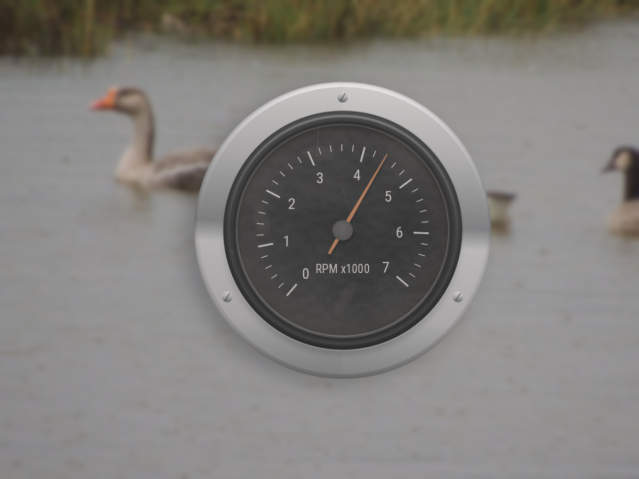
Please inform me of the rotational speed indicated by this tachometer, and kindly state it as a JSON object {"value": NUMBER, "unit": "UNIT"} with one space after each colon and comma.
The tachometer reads {"value": 4400, "unit": "rpm"}
